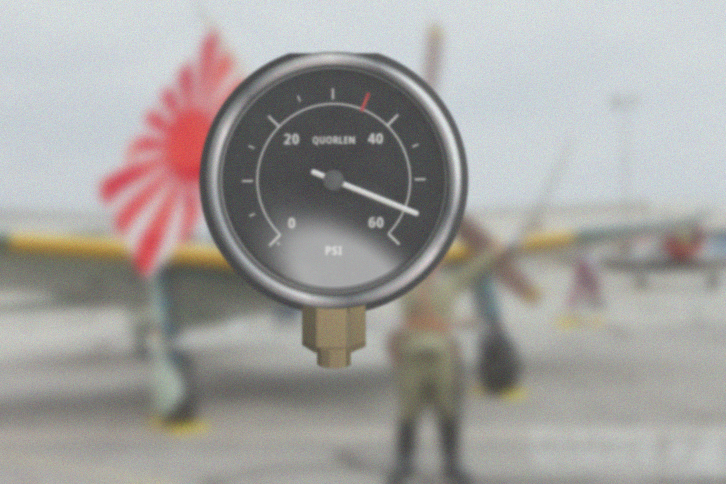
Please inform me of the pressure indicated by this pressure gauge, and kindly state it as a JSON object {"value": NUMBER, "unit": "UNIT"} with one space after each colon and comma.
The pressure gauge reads {"value": 55, "unit": "psi"}
